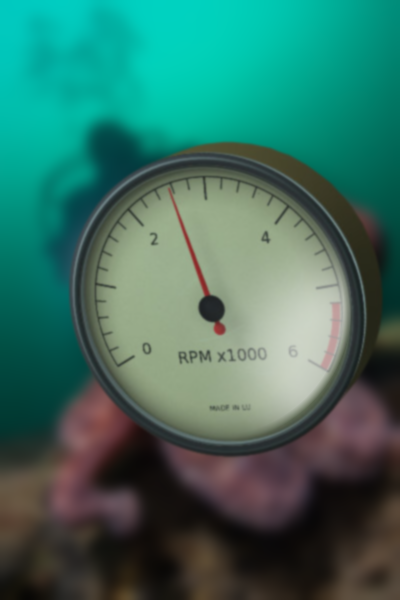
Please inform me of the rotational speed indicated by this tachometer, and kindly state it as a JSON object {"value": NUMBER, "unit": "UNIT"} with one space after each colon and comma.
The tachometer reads {"value": 2600, "unit": "rpm"}
